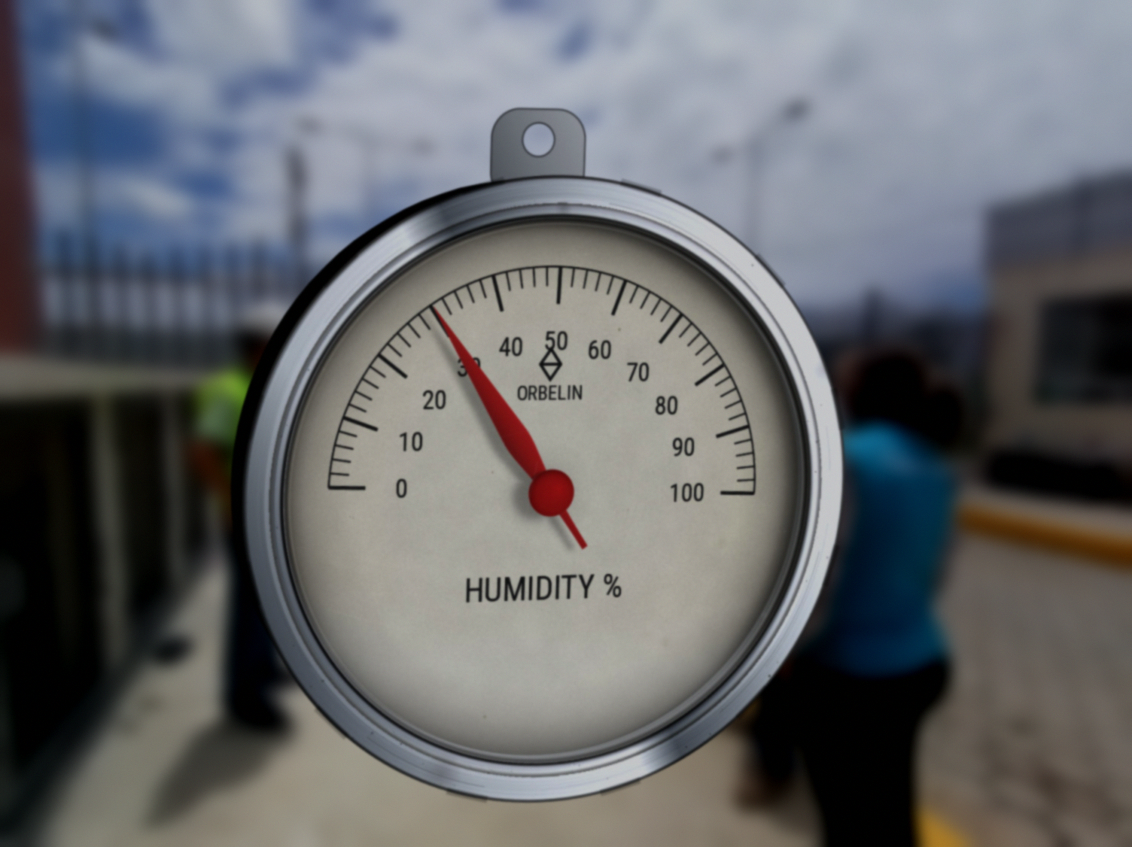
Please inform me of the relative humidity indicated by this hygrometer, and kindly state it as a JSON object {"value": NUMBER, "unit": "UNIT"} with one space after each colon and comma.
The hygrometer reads {"value": 30, "unit": "%"}
